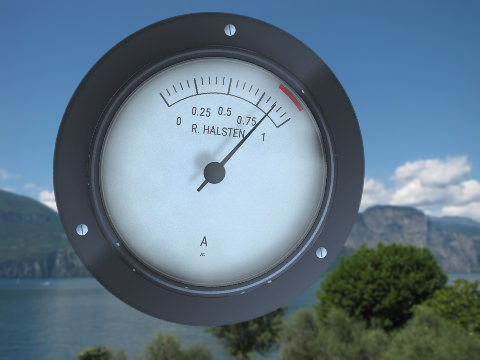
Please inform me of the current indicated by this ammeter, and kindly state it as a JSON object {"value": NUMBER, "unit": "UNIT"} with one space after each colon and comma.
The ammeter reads {"value": 0.85, "unit": "A"}
